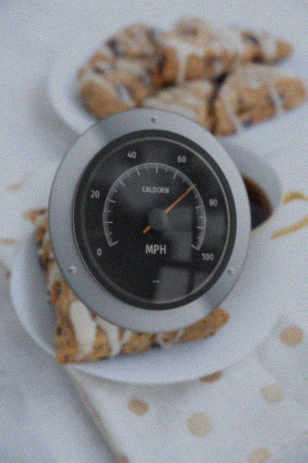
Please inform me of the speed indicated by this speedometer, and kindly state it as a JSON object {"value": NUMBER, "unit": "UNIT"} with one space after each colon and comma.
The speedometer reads {"value": 70, "unit": "mph"}
